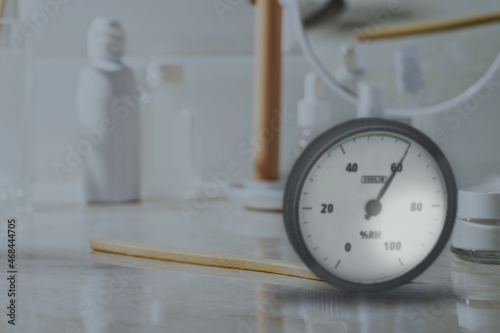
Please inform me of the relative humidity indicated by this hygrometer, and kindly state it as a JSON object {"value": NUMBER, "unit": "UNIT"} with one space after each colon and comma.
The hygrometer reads {"value": 60, "unit": "%"}
